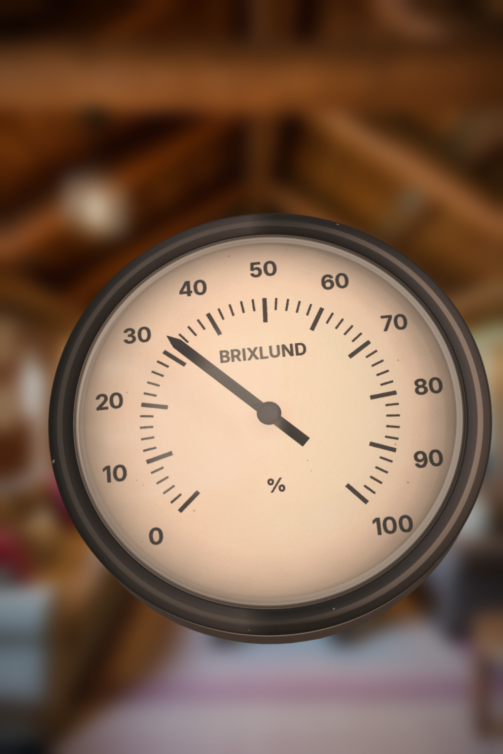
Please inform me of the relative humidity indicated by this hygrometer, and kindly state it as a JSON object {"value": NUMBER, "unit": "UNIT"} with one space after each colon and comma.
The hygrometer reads {"value": 32, "unit": "%"}
